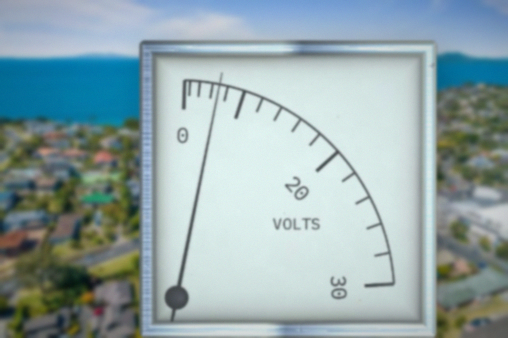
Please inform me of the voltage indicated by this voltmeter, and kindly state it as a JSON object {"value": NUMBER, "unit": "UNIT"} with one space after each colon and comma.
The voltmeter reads {"value": 7, "unit": "V"}
